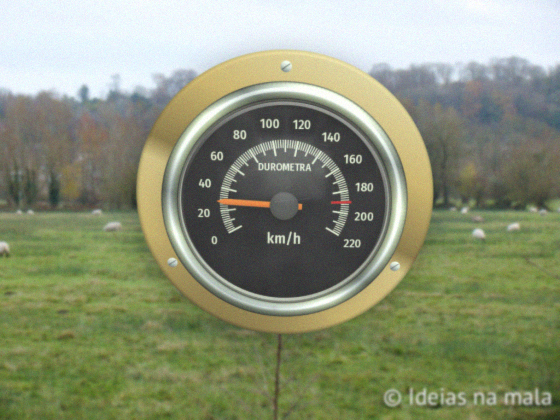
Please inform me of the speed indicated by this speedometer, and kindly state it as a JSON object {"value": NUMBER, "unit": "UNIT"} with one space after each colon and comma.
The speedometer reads {"value": 30, "unit": "km/h"}
